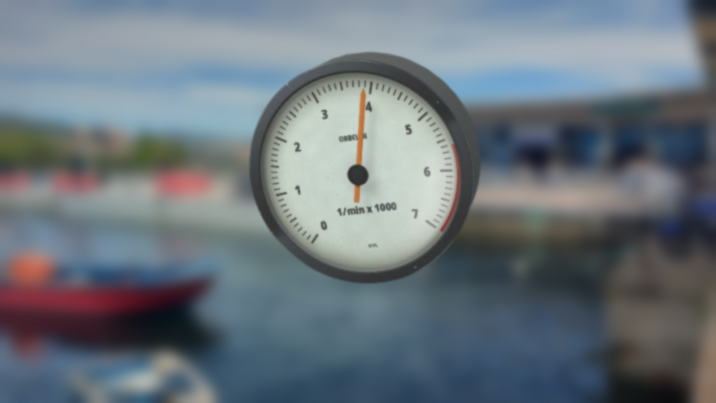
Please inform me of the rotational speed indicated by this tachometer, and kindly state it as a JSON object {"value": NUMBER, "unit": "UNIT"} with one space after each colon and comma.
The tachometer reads {"value": 3900, "unit": "rpm"}
